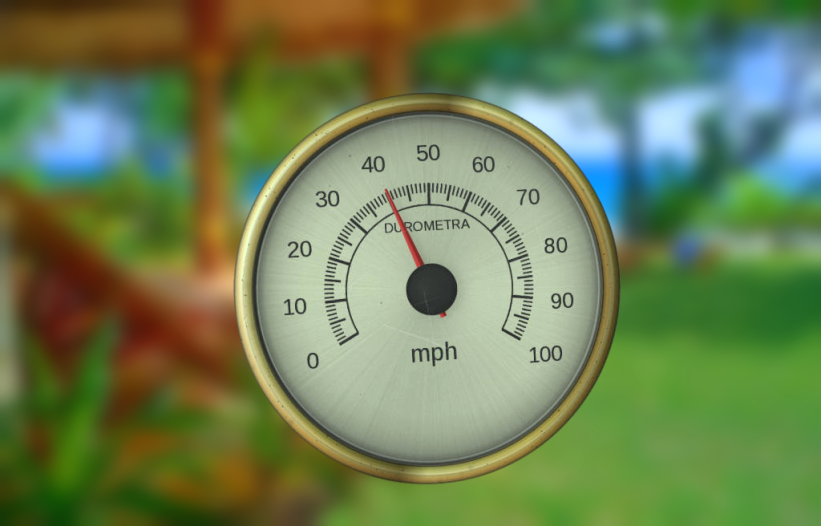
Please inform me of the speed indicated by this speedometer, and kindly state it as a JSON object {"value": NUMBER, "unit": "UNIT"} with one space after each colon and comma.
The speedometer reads {"value": 40, "unit": "mph"}
